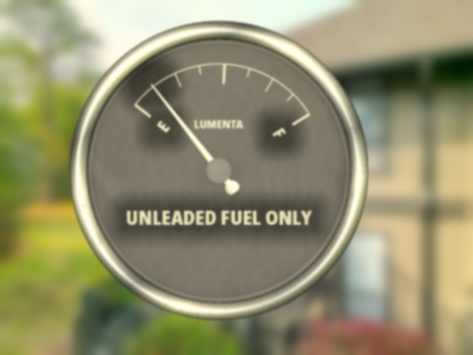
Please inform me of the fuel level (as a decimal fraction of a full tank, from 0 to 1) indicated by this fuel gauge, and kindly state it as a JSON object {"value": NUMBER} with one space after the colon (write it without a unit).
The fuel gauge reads {"value": 0.125}
